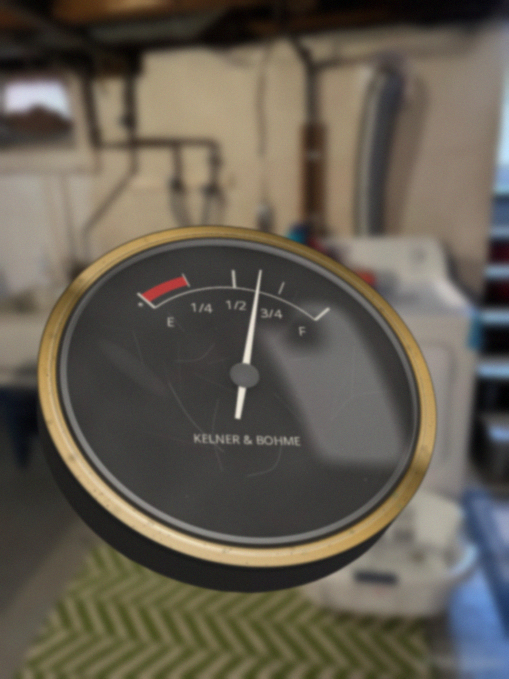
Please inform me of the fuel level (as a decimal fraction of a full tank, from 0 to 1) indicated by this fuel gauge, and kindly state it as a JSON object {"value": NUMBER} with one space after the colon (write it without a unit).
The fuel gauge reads {"value": 0.625}
